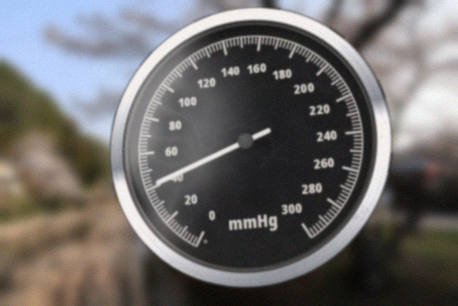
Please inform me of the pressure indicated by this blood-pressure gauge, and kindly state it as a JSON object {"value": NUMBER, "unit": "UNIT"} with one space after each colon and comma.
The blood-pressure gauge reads {"value": 40, "unit": "mmHg"}
